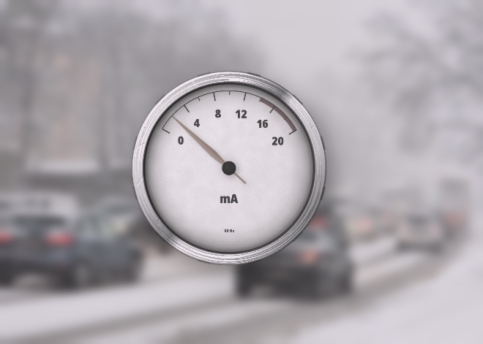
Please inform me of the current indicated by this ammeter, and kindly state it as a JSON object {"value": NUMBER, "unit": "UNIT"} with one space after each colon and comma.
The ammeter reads {"value": 2, "unit": "mA"}
